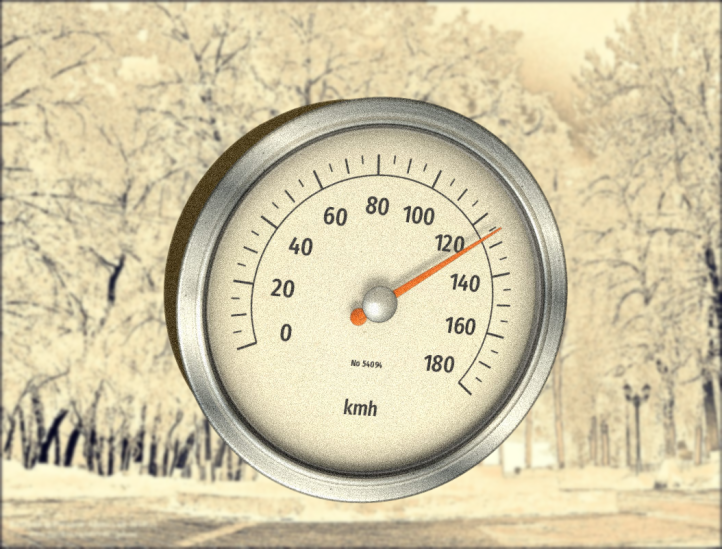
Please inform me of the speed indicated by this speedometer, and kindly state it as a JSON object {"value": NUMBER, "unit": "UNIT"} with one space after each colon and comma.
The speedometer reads {"value": 125, "unit": "km/h"}
